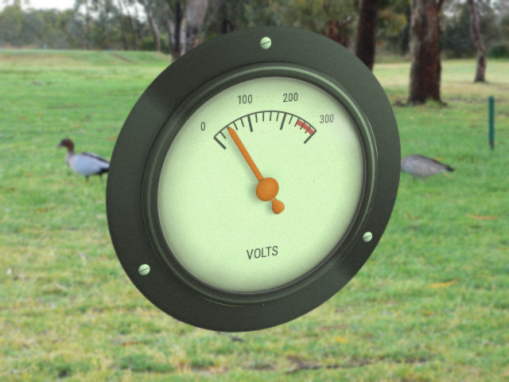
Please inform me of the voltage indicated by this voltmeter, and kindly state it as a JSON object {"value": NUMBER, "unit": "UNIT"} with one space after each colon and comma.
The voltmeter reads {"value": 40, "unit": "V"}
